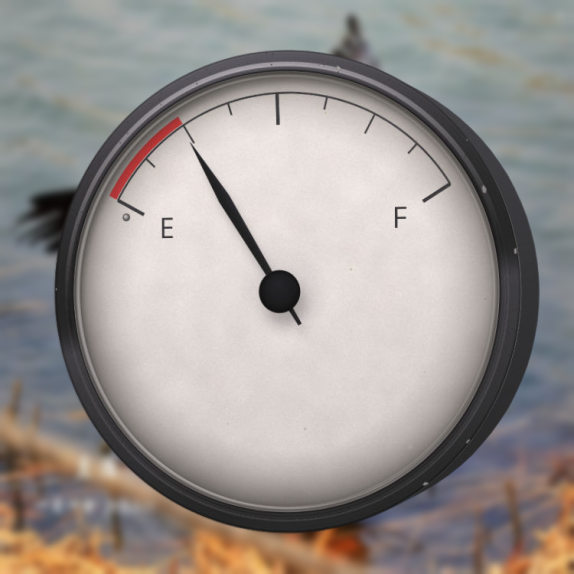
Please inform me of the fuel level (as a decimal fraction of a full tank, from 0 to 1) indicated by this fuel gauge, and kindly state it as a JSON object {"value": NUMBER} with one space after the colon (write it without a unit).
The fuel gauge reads {"value": 0.25}
